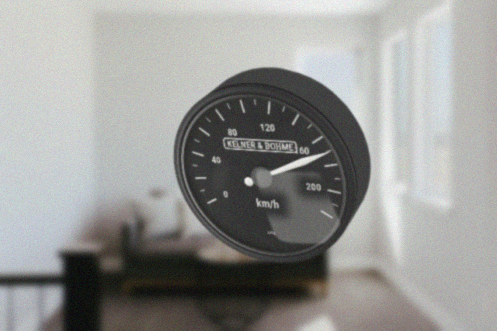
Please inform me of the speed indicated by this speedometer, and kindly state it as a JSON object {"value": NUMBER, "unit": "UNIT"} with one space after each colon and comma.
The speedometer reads {"value": 170, "unit": "km/h"}
